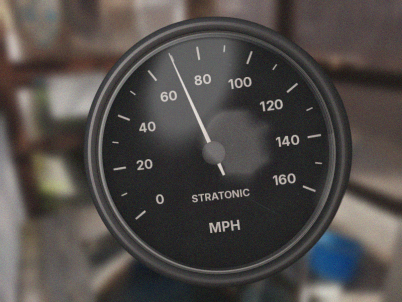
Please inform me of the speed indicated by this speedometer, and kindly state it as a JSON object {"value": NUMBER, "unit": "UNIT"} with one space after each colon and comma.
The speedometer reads {"value": 70, "unit": "mph"}
